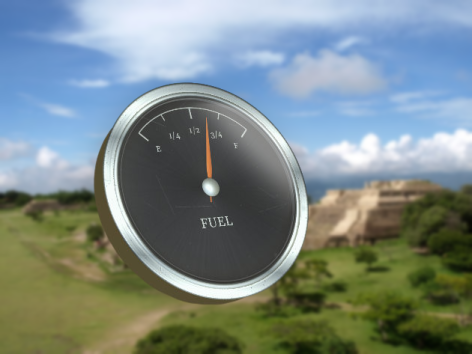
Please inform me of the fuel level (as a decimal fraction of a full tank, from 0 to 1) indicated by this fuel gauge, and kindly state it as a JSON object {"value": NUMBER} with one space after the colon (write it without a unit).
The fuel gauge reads {"value": 0.625}
